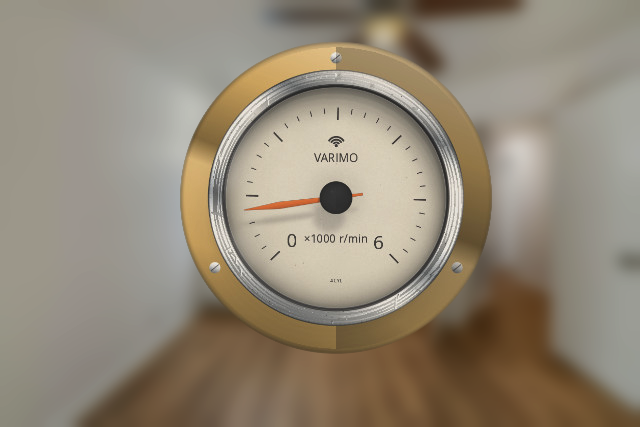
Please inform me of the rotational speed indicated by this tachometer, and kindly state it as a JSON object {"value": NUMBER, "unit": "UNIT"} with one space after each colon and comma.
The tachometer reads {"value": 800, "unit": "rpm"}
